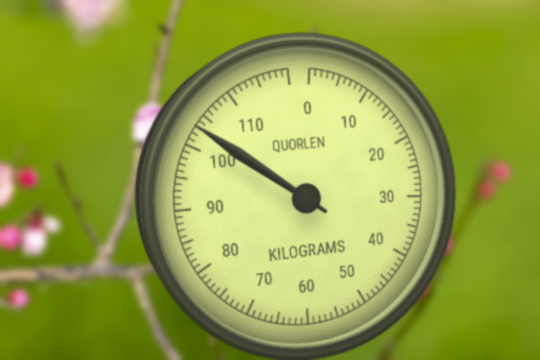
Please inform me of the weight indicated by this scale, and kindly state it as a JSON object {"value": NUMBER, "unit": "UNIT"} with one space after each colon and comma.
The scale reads {"value": 103, "unit": "kg"}
